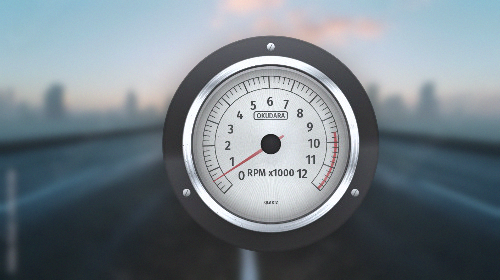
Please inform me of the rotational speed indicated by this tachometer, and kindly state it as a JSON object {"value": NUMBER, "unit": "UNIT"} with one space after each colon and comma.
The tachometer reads {"value": 600, "unit": "rpm"}
